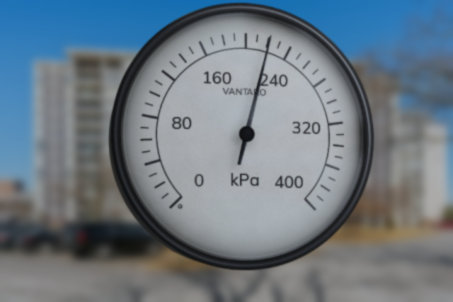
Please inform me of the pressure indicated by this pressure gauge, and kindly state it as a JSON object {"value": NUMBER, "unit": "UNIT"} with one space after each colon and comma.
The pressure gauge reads {"value": 220, "unit": "kPa"}
